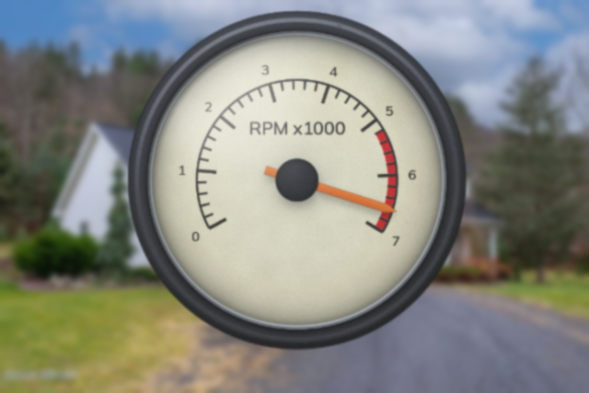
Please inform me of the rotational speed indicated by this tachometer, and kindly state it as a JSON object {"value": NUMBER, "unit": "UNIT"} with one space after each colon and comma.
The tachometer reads {"value": 6600, "unit": "rpm"}
